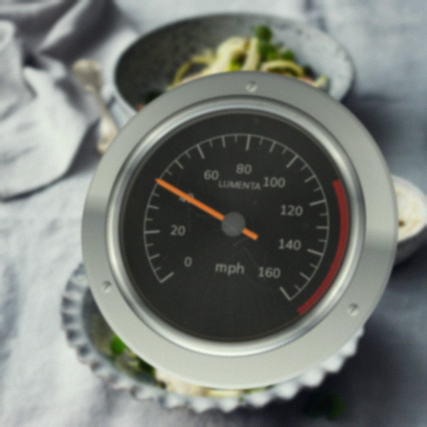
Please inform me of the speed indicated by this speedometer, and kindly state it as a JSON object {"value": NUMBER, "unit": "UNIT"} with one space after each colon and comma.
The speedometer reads {"value": 40, "unit": "mph"}
